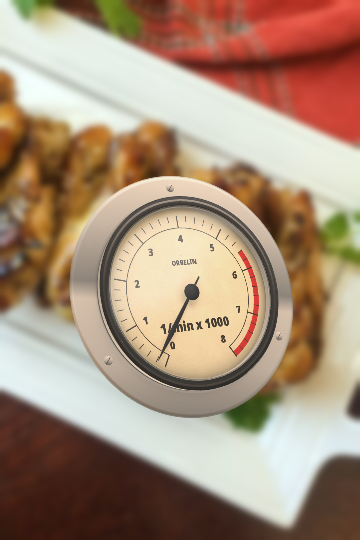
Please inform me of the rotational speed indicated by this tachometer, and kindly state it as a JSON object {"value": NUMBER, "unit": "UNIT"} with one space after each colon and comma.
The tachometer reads {"value": 200, "unit": "rpm"}
